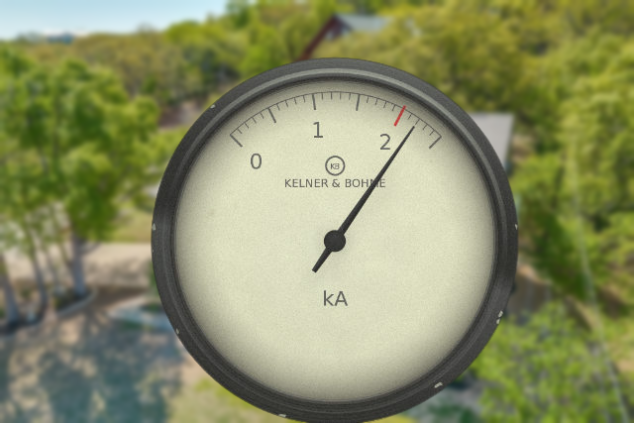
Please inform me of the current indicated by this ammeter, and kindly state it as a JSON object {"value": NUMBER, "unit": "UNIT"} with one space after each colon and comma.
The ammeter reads {"value": 2.2, "unit": "kA"}
